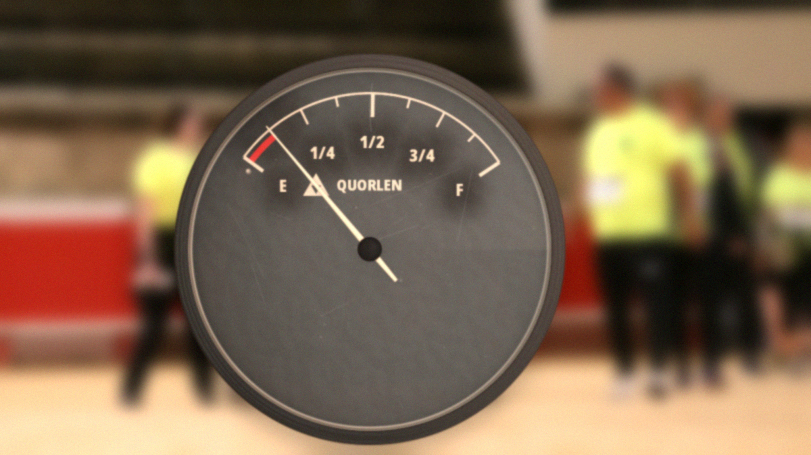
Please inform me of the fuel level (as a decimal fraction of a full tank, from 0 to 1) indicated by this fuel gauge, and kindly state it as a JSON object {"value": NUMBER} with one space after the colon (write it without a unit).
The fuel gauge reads {"value": 0.125}
